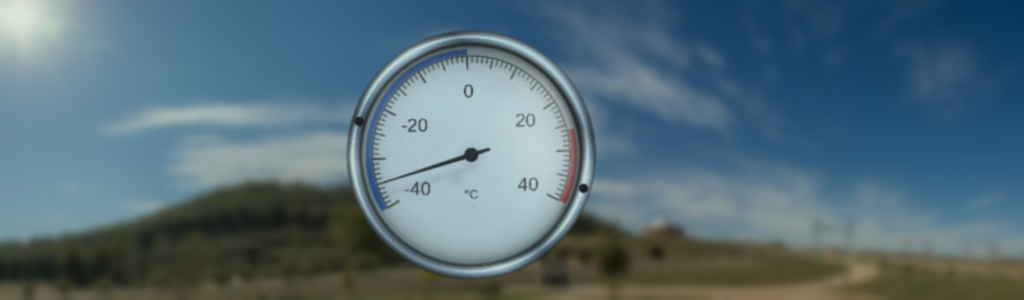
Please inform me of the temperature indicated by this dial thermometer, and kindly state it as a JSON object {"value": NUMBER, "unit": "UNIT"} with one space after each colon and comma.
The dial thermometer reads {"value": -35, "unit": "°C"}
